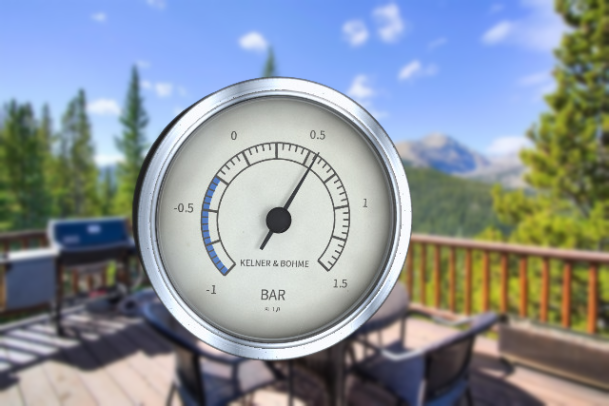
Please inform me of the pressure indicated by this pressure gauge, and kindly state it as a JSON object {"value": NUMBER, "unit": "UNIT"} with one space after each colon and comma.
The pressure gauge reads {"value": 0.55, "unit": "bar"}
